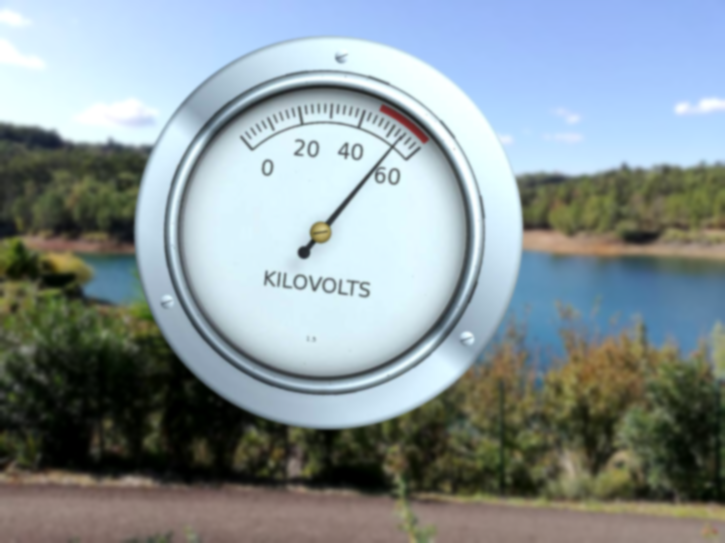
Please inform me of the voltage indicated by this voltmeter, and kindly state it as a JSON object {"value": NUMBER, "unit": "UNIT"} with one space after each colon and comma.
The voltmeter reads {"value": 54, "unit": "kV"}
